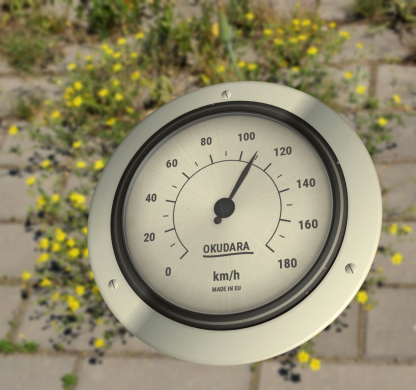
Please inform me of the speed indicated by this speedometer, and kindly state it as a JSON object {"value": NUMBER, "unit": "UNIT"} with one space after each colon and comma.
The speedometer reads {"value": 110, "unit": "km/h"}
